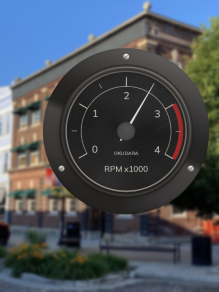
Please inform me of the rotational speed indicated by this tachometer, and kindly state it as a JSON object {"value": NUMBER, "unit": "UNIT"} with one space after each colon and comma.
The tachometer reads {"value": 2500, "unit": "rpm"}
